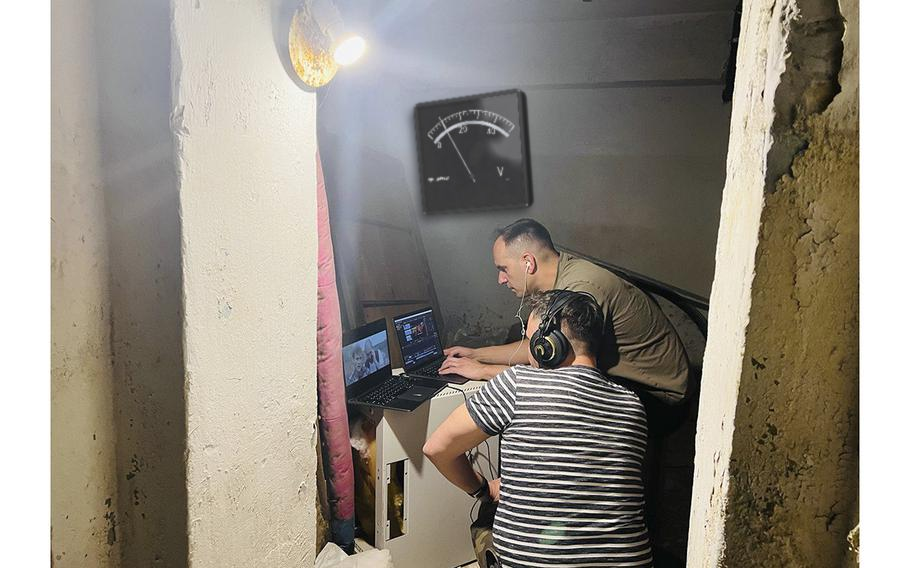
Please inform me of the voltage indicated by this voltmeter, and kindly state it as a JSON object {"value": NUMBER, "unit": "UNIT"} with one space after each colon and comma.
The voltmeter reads {"value": 10, "unit": "V"}
